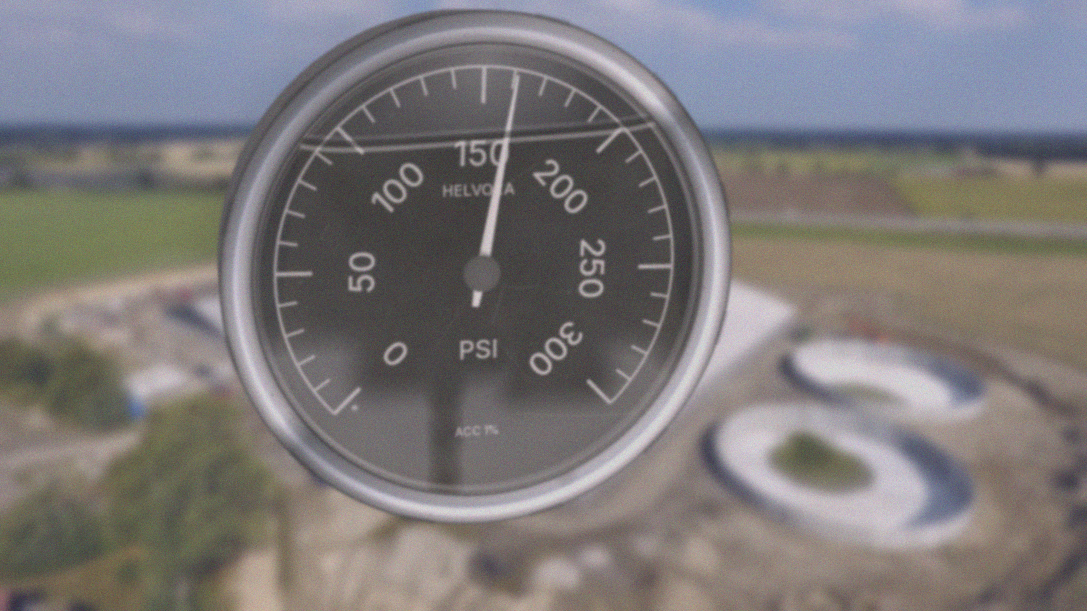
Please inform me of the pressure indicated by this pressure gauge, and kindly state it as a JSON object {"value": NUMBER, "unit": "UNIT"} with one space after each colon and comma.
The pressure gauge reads {"value": 160, "unit": "psi"}
